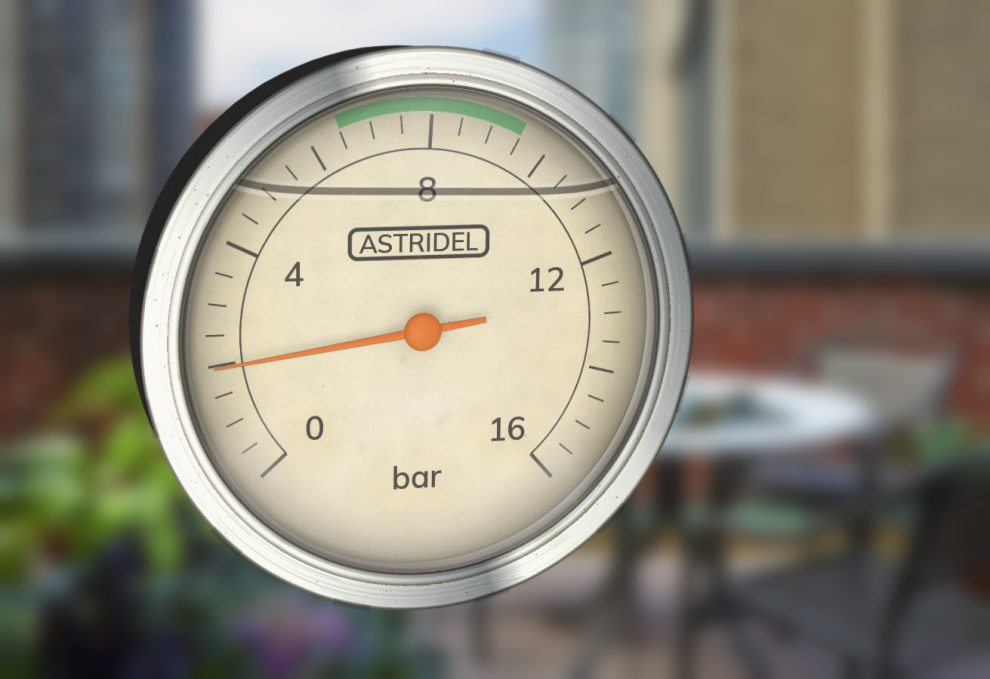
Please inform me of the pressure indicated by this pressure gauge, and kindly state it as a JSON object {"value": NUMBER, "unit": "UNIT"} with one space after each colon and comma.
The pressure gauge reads {"value": 2, "unit": "bar"}
